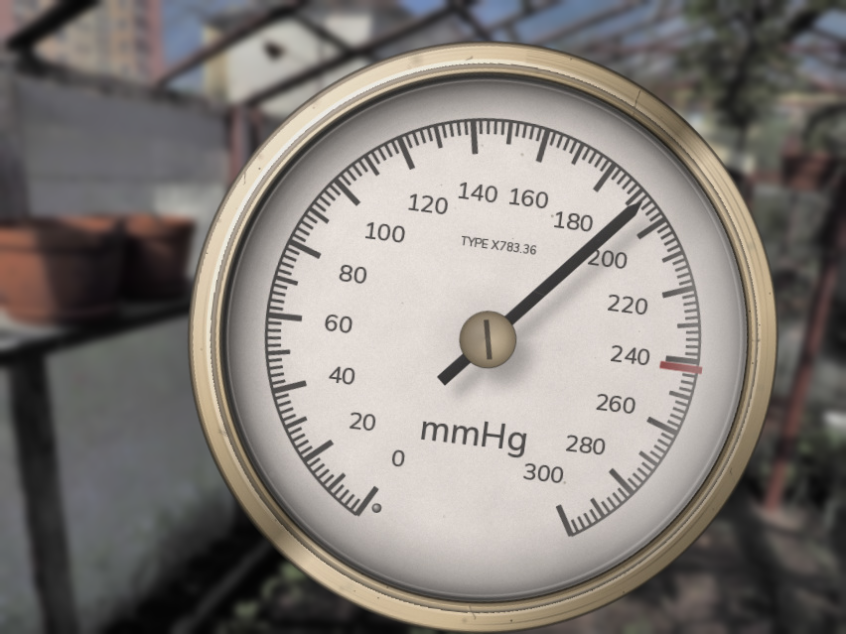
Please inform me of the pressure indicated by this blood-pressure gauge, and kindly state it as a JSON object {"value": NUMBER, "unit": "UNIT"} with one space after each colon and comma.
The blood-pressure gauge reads {"value": 192, "unit": "mmHg"}
